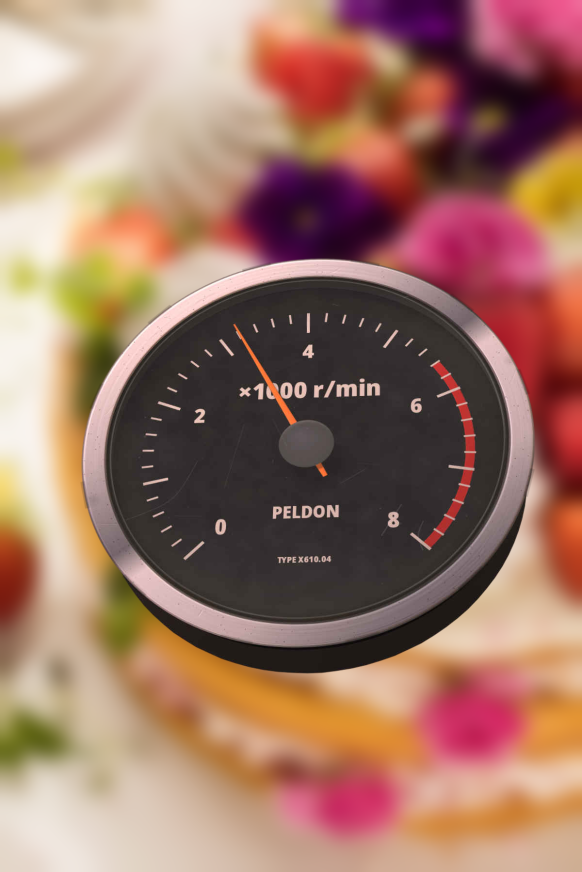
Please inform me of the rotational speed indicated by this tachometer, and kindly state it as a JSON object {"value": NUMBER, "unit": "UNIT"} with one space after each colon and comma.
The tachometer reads {"value": 3200, "unit": "rpm"}
